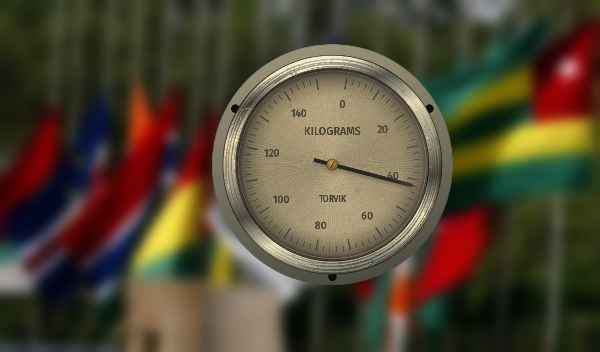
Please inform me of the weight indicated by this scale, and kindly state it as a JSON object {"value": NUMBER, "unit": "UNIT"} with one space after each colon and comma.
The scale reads {"value": 42, "unit": "kg"}
